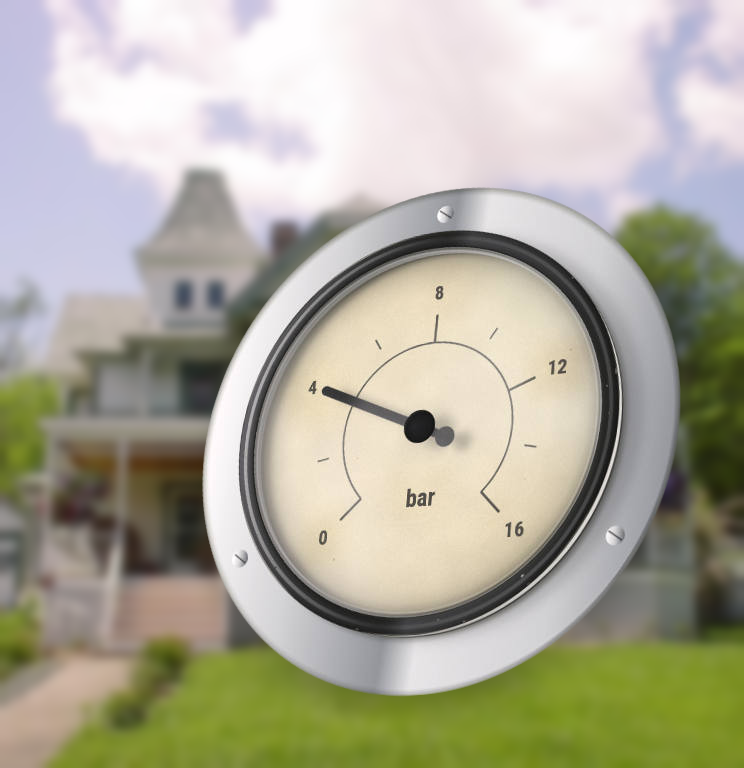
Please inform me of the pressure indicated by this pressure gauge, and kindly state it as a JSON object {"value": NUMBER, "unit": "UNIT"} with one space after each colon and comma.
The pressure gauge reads {"value": 4, "unit": "bar"}
